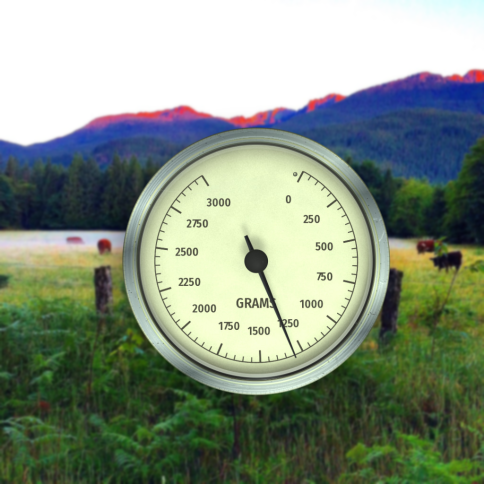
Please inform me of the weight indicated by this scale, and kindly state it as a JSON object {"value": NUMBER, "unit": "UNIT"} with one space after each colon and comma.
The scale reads {"value": 1300, "unit": "g"}
